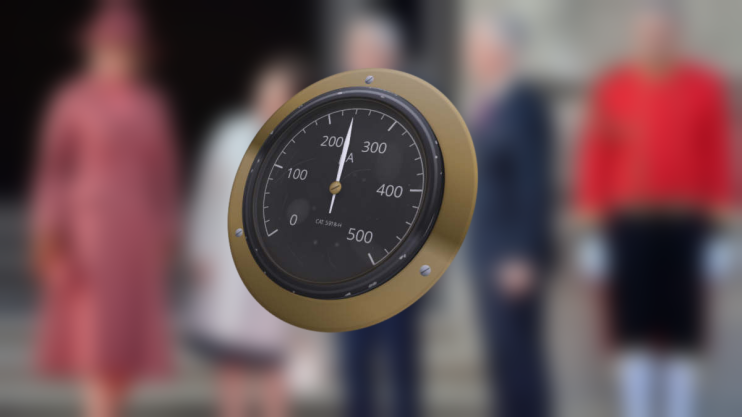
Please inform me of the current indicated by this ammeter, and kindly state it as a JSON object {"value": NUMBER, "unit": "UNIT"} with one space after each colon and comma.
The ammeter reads {"value": 240, "unit": "µA"}
